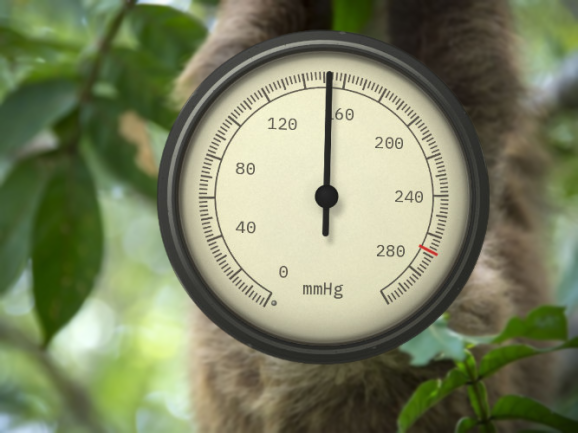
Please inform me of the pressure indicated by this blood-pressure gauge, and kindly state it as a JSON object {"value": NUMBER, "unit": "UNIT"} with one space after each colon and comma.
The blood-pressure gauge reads {"value": 152, "unit": "mmHg"}
